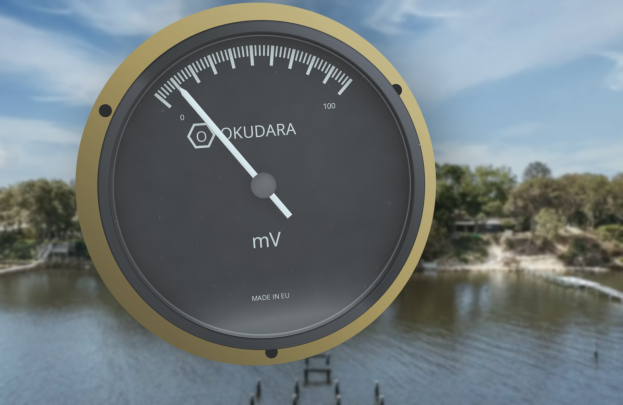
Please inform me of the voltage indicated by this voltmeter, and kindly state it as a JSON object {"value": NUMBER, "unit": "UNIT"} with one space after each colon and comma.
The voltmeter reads {"value": 10, "unit": "mV"}
